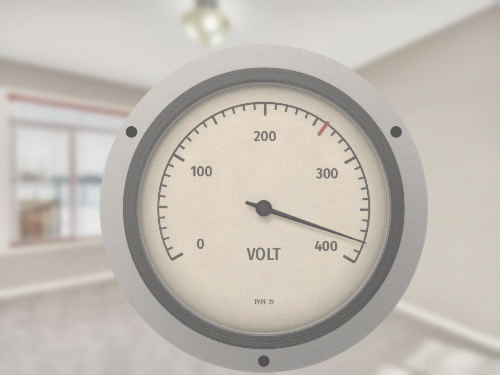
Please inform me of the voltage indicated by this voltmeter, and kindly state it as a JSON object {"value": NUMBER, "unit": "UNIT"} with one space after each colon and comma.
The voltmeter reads {"value": 380, "unit": "V"}
